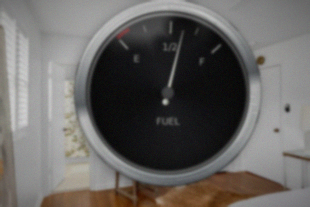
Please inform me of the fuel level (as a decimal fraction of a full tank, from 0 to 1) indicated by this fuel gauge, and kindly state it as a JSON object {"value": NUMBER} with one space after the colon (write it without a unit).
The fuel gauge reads {"value": 0.625}
